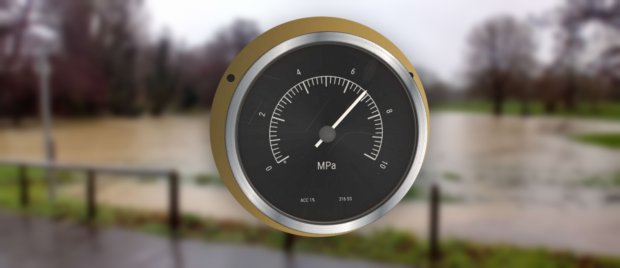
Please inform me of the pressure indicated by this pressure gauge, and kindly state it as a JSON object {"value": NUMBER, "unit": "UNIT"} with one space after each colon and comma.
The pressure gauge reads {"value": 6.8, "unit": "MPa"}
